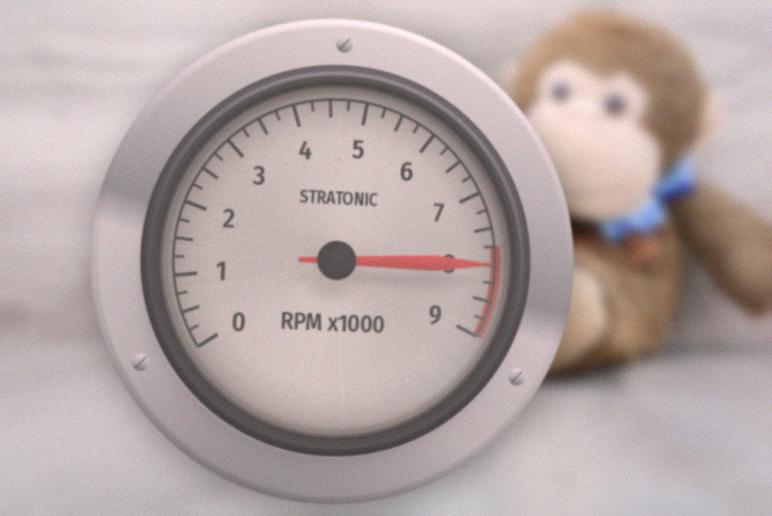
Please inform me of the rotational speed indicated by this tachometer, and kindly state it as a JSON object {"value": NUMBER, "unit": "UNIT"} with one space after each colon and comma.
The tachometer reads {"value": 8000, "unit": "rpm"}
